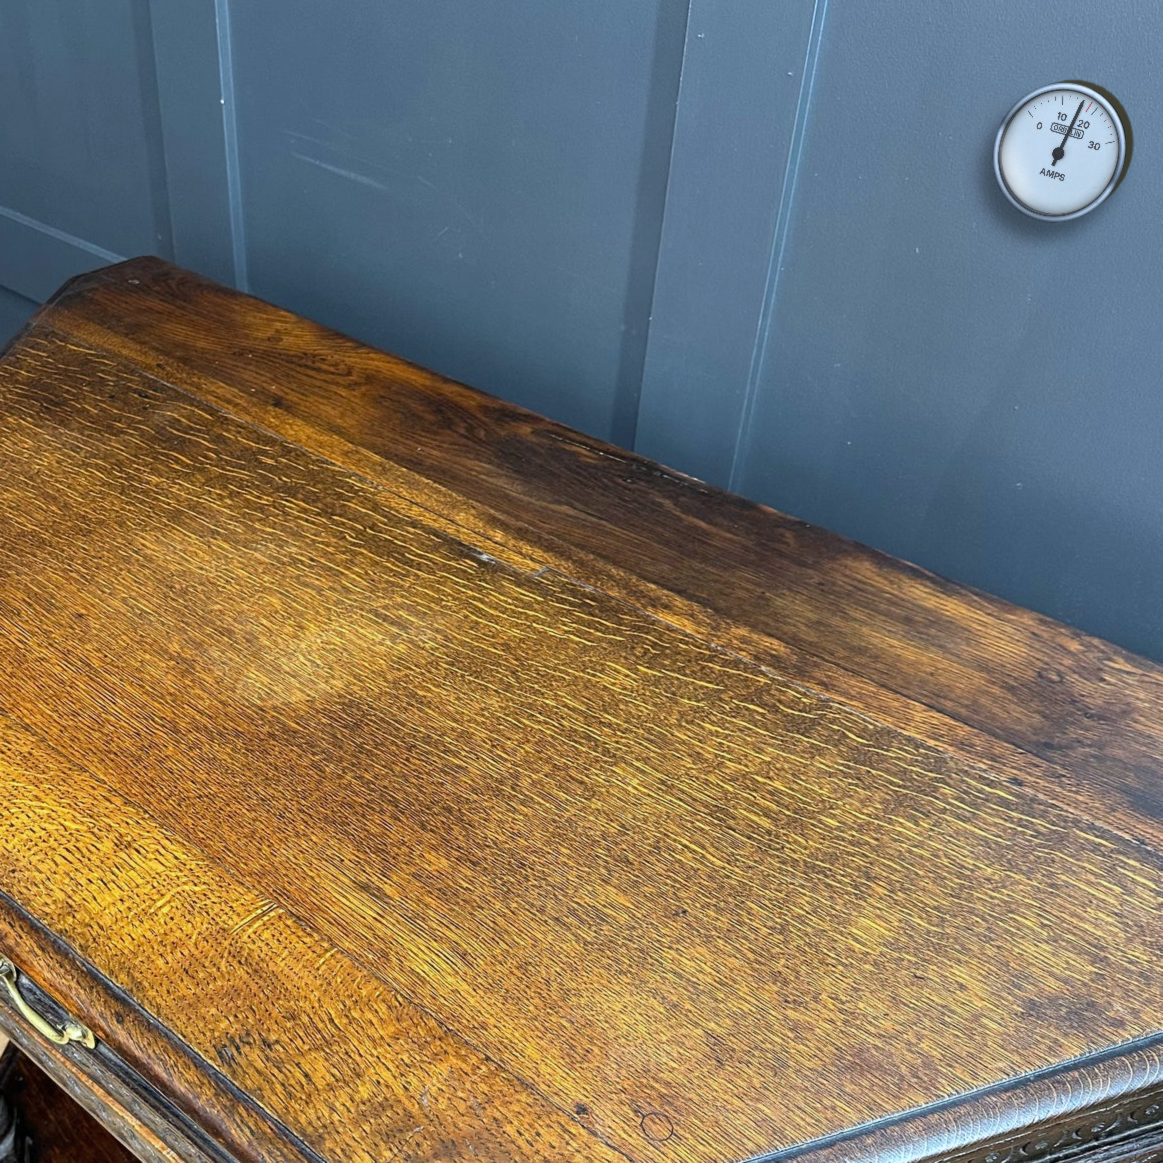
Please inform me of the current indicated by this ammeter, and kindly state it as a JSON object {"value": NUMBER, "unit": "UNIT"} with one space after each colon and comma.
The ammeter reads {"value": 16, "unit": "A"}
